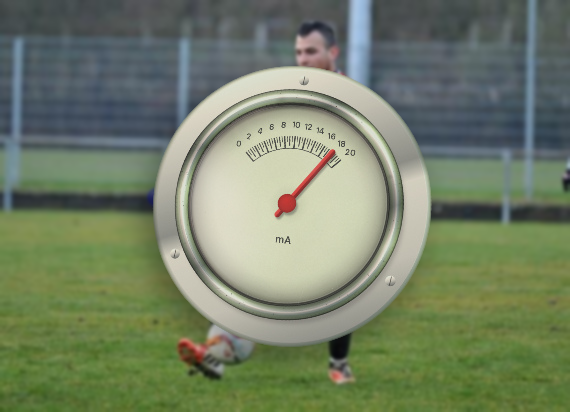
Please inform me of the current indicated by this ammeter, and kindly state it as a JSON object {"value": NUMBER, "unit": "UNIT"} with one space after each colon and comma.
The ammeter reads {"value": 18, "unit": "mA"}
